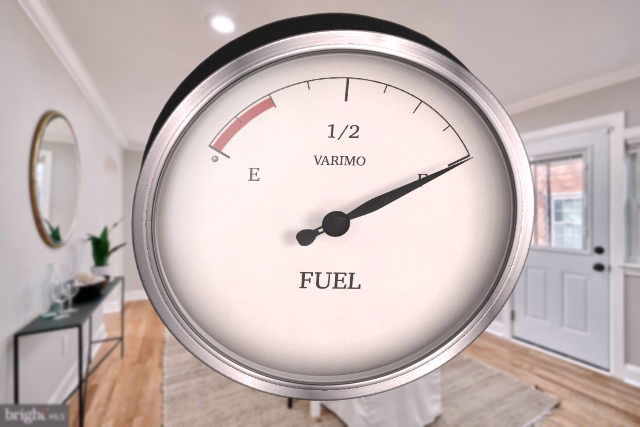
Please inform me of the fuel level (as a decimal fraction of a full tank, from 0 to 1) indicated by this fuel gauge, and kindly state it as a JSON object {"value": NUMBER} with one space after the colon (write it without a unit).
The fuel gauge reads {"value": 1}
